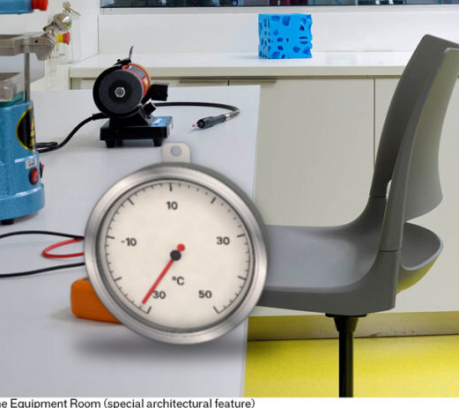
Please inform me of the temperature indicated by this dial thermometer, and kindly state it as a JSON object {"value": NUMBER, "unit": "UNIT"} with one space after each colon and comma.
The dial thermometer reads {"value": -28, "unit": "°C"}
